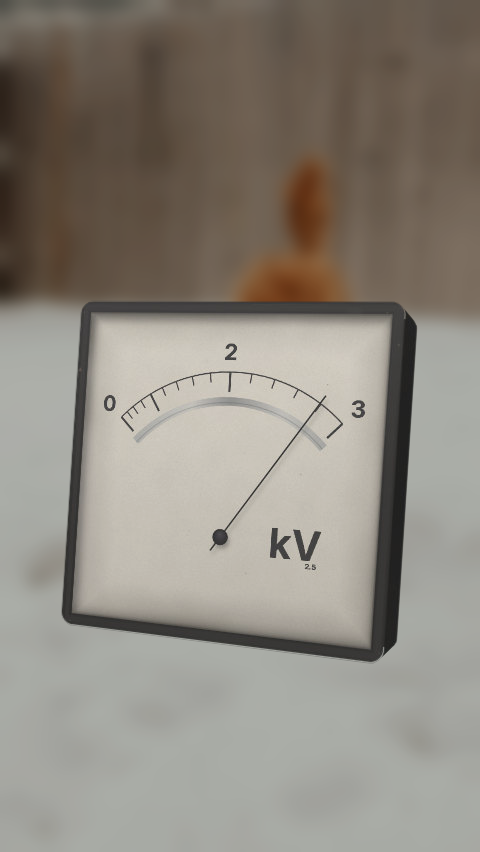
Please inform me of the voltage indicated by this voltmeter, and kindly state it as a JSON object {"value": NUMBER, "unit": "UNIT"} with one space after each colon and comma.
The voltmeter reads {"value": 2.8, "unit": "kV"}
